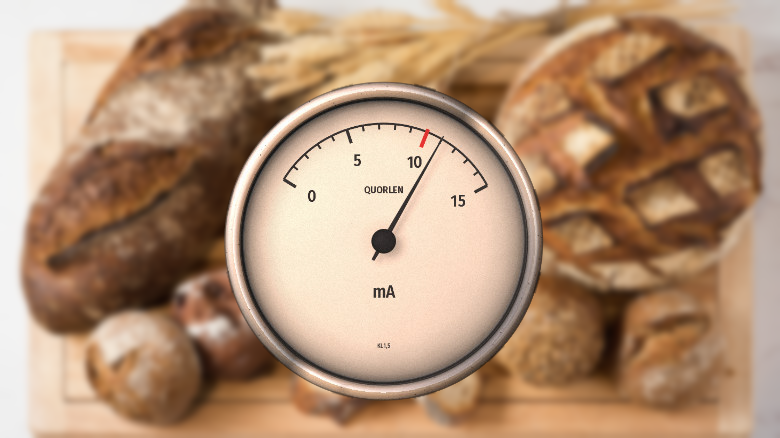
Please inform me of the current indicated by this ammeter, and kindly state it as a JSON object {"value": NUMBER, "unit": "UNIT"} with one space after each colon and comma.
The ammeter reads {"value": 11, "unit": "mA"}
